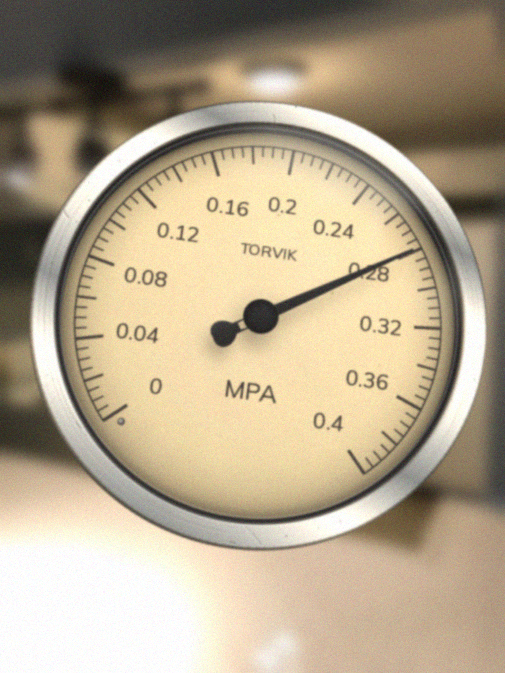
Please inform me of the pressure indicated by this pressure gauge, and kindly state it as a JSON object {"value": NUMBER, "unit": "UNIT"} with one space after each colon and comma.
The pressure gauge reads {"value": 0.28, "unit": "MPa"}
